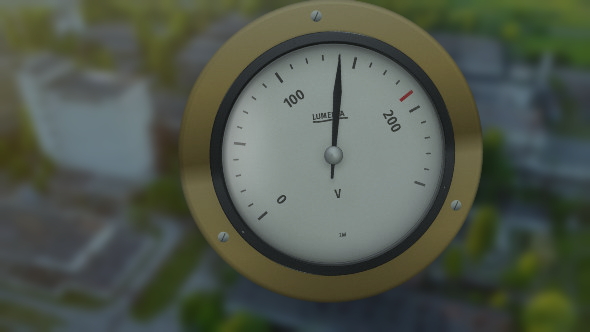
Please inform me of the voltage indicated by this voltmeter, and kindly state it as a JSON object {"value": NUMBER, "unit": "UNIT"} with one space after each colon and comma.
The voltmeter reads {"value": 140, "unit": "V"}
